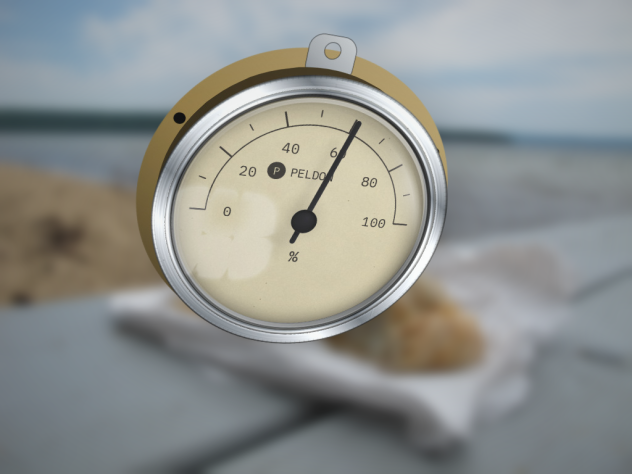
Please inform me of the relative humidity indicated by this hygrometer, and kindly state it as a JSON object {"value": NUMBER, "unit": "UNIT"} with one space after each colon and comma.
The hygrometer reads {"value": 60, "unit": "%"}
